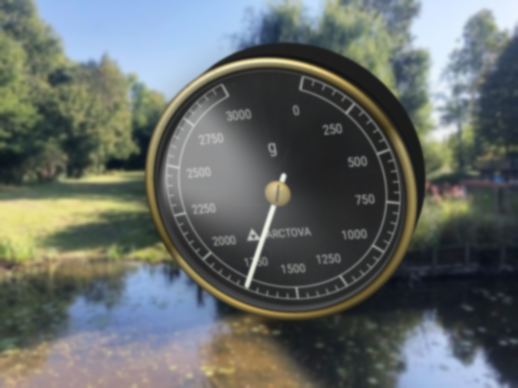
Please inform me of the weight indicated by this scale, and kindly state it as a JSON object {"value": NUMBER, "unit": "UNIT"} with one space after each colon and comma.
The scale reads {"value": 1750, "unit": "g"}
